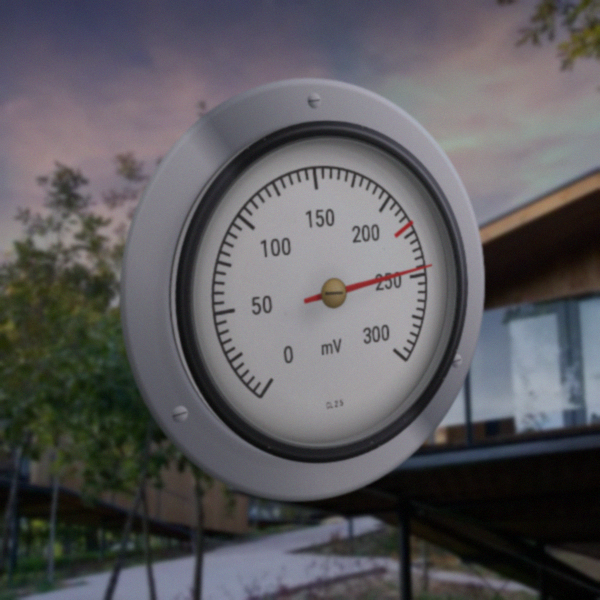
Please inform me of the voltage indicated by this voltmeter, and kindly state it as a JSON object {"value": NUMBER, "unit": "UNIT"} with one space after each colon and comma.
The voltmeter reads {"value": 245, "unit": "mV"}
